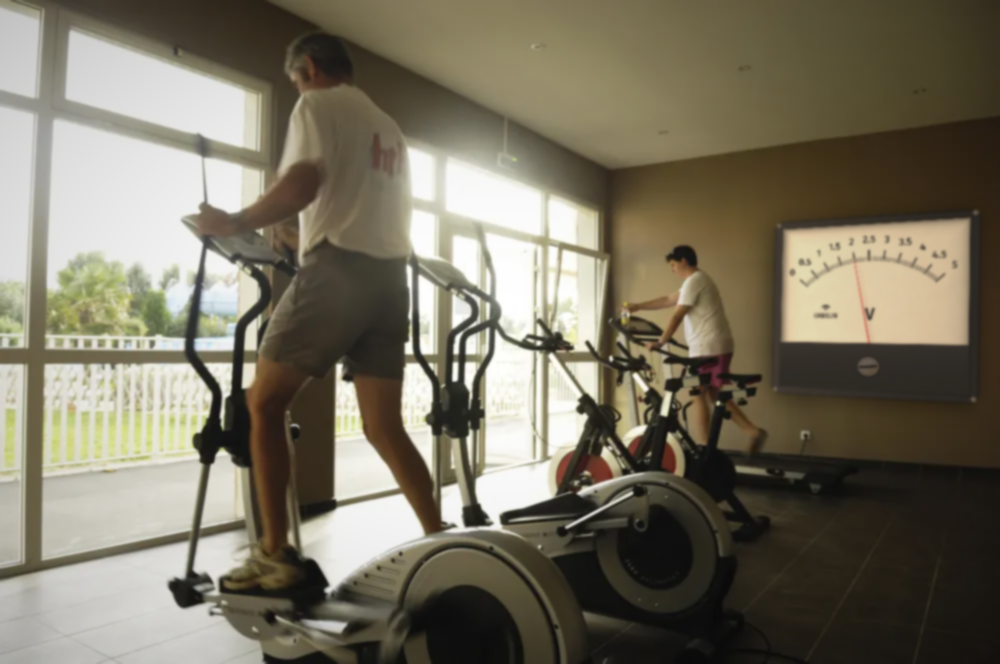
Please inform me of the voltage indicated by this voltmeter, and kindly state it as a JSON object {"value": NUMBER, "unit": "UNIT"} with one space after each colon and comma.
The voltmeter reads {"value": 2, "unit": "V"}
